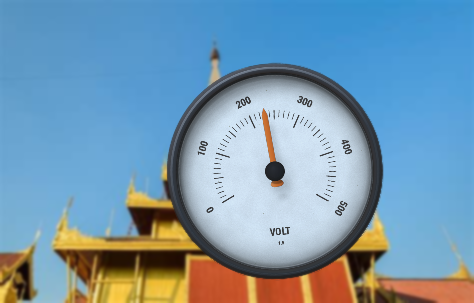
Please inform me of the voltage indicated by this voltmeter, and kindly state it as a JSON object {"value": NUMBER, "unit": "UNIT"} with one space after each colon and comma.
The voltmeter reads {"value": 230, "unit": "V"}
